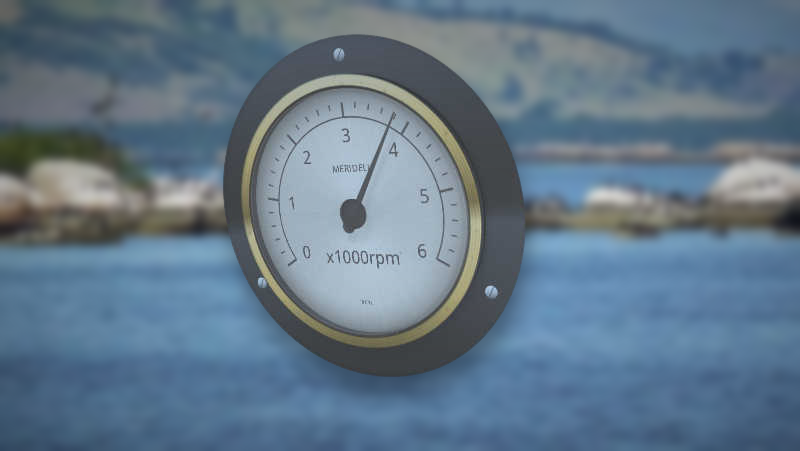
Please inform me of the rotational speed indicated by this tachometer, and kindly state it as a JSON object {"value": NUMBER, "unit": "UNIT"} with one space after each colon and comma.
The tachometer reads {"value": 3800, "unit": "rpm"}
